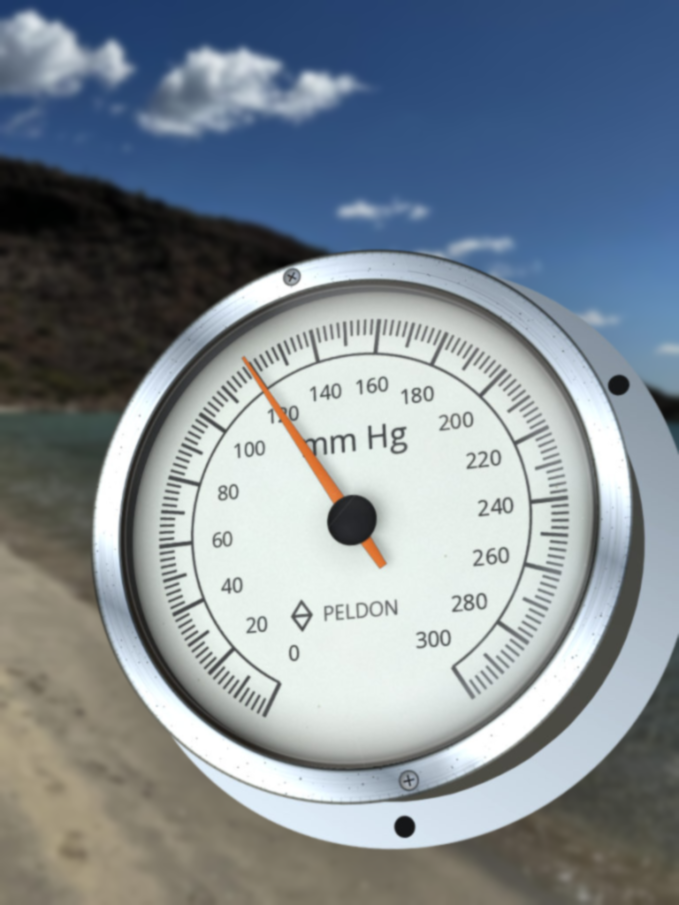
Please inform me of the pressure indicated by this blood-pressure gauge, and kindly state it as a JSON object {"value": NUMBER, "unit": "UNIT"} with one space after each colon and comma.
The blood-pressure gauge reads {"value": 120, "unit": "mmHg"}
